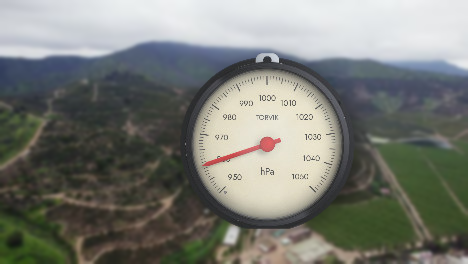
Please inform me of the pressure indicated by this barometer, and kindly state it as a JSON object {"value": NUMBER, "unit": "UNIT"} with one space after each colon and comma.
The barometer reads {"value": 960, "unit": "hPa"}
